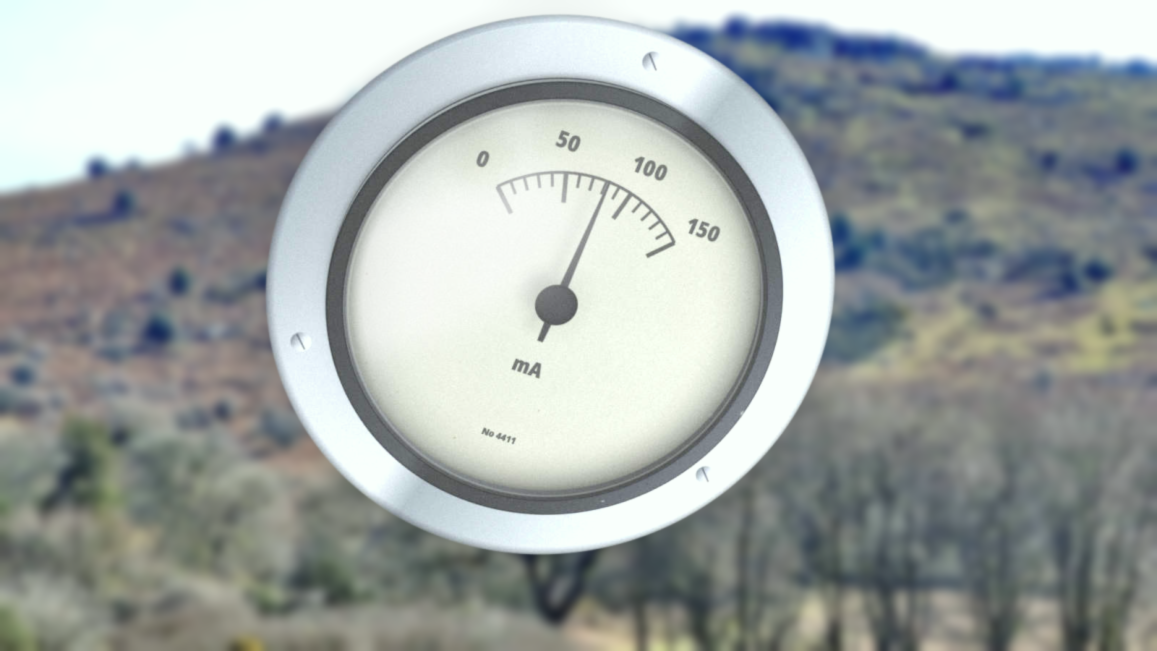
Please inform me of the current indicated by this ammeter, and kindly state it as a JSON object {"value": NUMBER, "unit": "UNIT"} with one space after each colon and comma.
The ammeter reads {"value": 80, "unit": "mA"}
